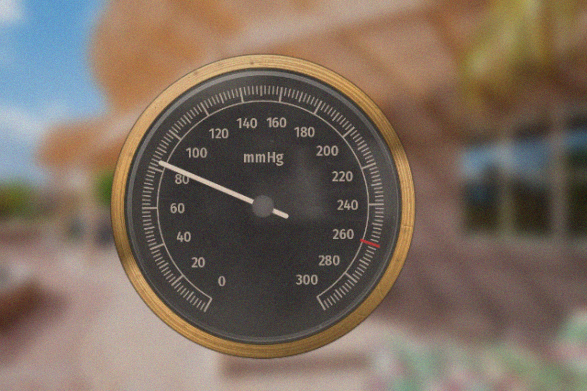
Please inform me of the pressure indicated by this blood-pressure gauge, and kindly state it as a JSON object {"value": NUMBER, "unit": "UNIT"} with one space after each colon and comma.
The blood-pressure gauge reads {"value": 84, "unit": "mmHg"}
